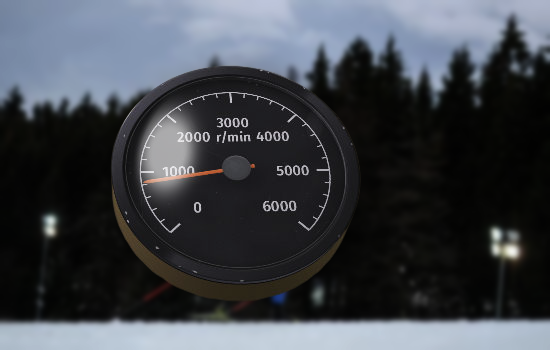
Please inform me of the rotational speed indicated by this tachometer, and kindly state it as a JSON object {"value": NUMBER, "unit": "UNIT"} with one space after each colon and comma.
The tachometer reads {"value": 800, "unit": "rpm"}
